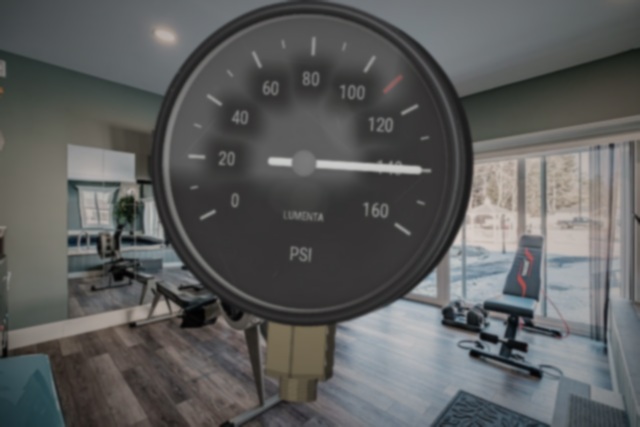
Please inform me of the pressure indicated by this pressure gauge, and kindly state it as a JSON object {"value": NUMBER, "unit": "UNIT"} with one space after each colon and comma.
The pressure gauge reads {"value": 140, "unit": "psi"}
